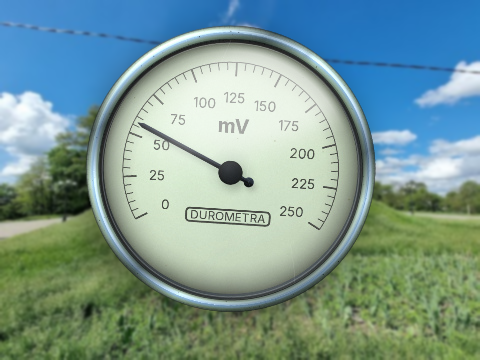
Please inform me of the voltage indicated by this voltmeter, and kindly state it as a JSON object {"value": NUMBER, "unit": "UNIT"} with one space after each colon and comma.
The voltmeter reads {"value": 57.5, "unit": "mV"}
